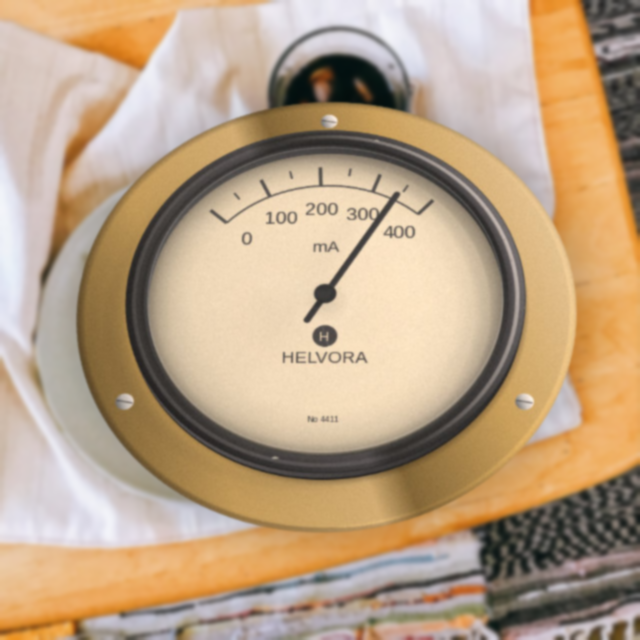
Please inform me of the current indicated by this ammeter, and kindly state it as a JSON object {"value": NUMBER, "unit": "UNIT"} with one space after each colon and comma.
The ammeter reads {"value": 350, "unit": "mA"}
